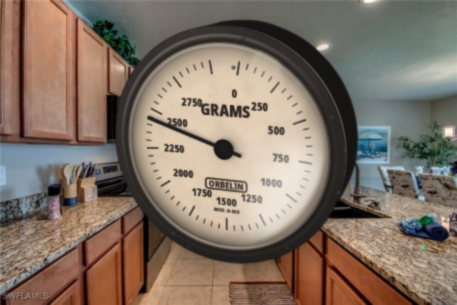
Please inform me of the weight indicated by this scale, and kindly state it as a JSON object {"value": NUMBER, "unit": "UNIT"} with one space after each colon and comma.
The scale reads {"value": 2450, "unit": "g"}
